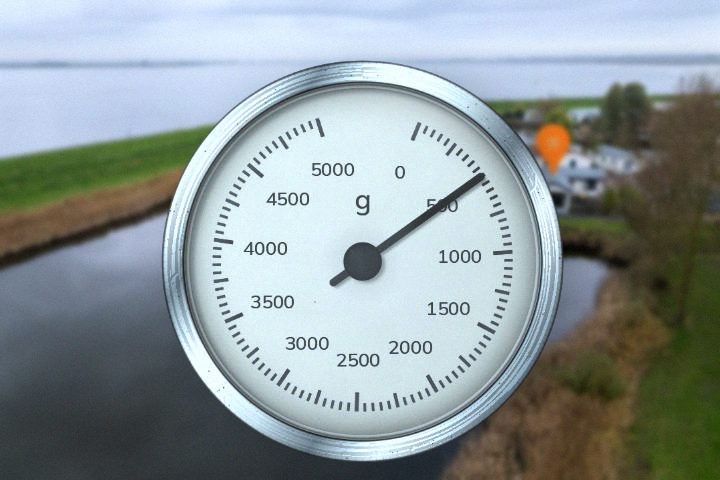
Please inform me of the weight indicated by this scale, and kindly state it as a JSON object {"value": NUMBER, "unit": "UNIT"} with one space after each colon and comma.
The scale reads {"value": 500, "unit": "g"}
